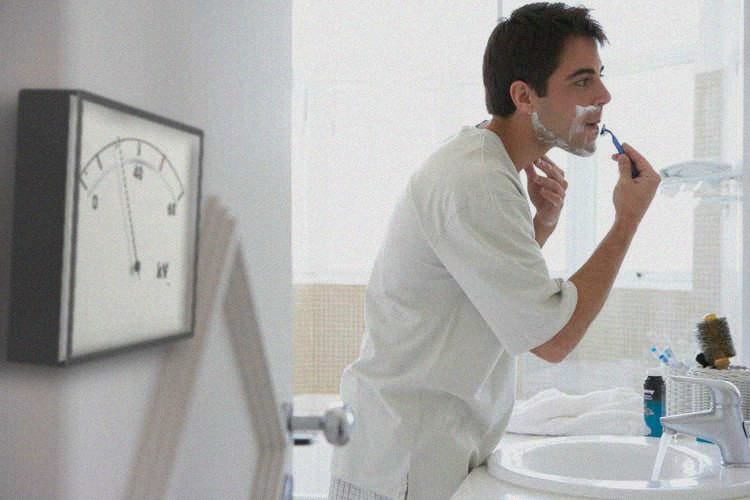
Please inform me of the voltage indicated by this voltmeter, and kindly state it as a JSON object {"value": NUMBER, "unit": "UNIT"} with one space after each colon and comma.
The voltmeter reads {"value": 30, "unit": "kV"}
